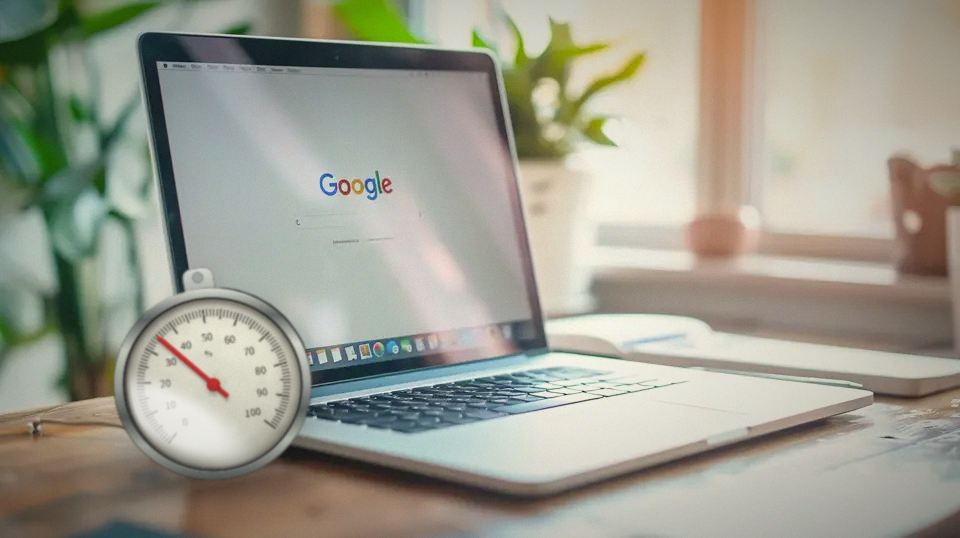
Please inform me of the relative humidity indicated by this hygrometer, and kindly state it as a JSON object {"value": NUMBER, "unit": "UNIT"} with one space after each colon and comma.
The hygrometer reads {"value": 35, "unit": "%"}
